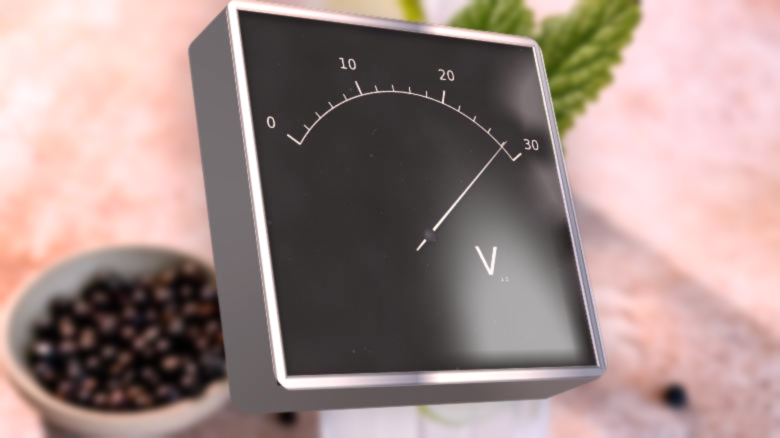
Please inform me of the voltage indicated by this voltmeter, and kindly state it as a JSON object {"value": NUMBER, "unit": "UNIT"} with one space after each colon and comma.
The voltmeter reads {"value": 28, "unit": "V"}
